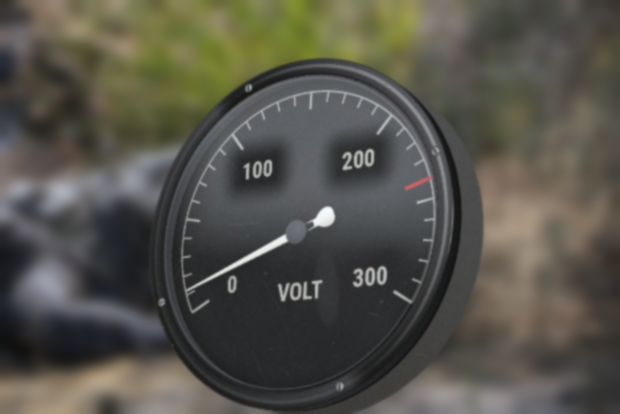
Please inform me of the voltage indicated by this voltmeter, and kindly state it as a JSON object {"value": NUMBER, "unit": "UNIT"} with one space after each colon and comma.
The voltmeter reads {"value": 10, "unit": "V"}
